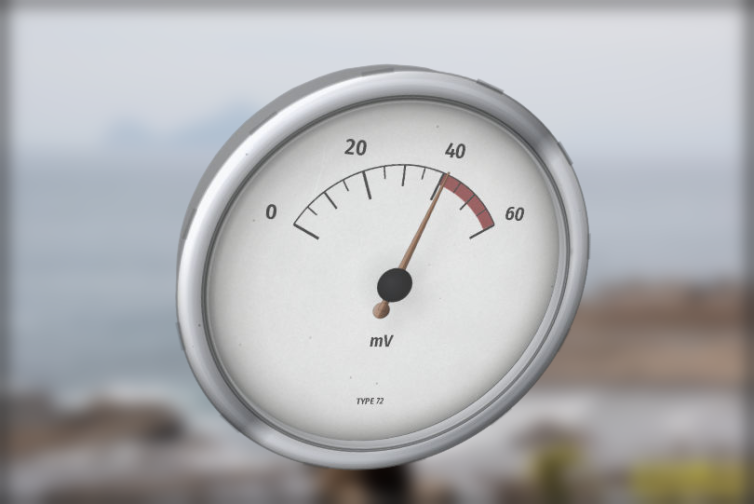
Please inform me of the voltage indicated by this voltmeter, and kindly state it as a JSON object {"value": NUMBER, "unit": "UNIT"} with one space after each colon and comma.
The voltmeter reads {"value": 40, "unit": "mV"}
